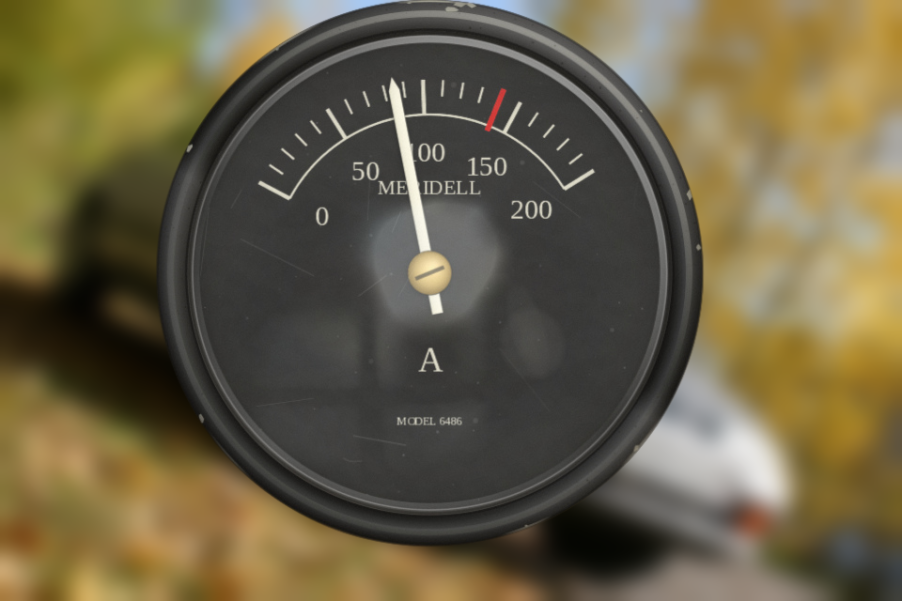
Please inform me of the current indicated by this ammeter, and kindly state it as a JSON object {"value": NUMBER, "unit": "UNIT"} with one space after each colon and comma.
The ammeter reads {"value": 85, "unit": "A"}
